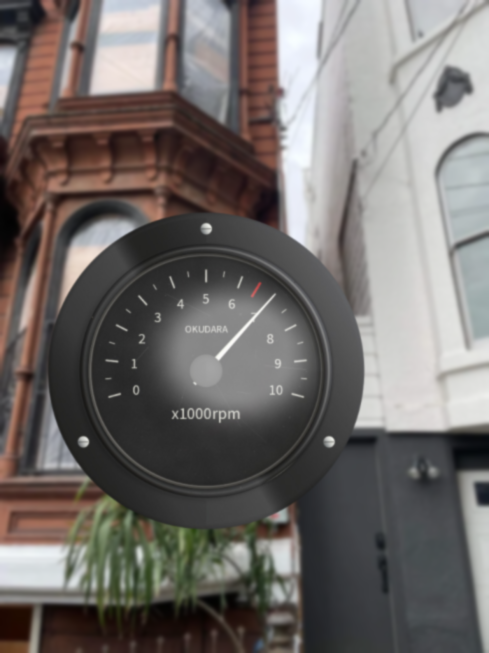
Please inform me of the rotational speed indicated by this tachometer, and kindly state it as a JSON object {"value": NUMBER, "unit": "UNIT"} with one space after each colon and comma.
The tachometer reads {"value": 7000, "unit": "rpm"}
